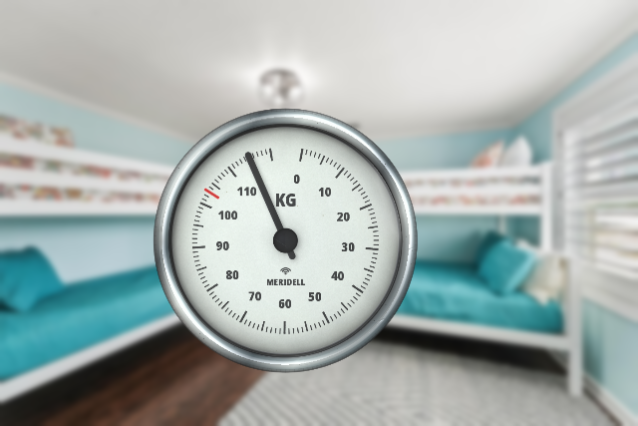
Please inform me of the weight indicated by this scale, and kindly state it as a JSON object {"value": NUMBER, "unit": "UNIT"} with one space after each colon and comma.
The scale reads {"value": 115, "unit": "kg"}
